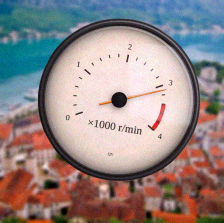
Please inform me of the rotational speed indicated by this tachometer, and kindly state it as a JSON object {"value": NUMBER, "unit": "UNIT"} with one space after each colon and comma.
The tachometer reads {"value": 3100, "unit": "rpm"}
